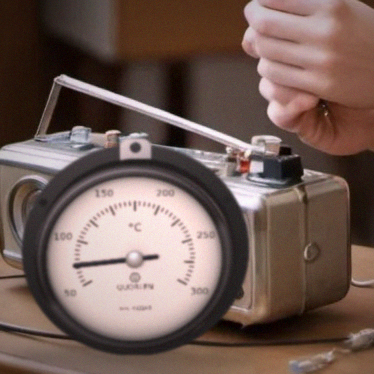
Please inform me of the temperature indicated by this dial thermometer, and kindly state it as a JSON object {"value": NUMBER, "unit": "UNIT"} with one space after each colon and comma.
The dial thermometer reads {"value": 75, "unit": "°C"}
